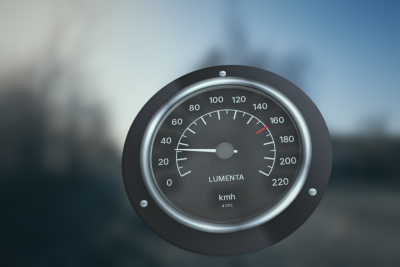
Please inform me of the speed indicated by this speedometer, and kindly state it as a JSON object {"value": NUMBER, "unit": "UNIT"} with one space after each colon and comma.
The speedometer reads {"value": 30, "unit": "km/h"}
